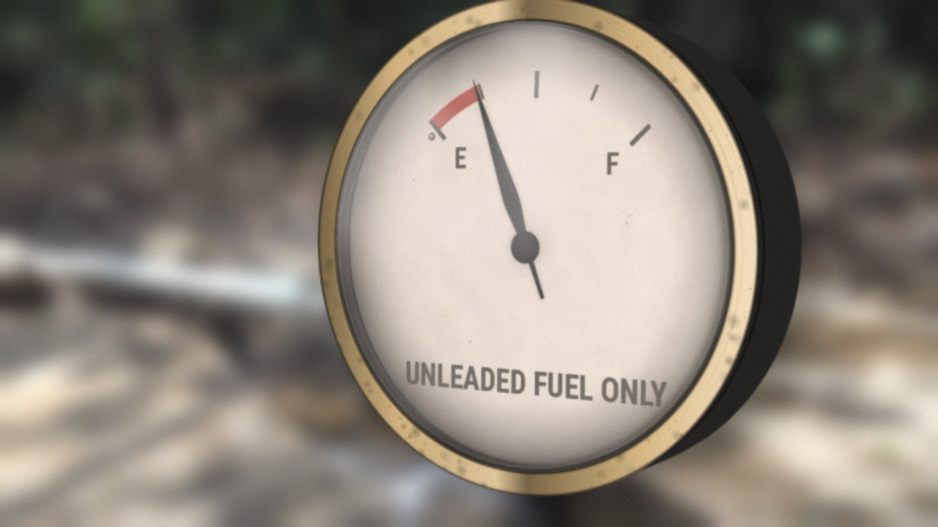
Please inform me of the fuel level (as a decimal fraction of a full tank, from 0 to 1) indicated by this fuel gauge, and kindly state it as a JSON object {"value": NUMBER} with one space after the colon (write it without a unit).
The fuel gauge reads {"value": 0.25}
